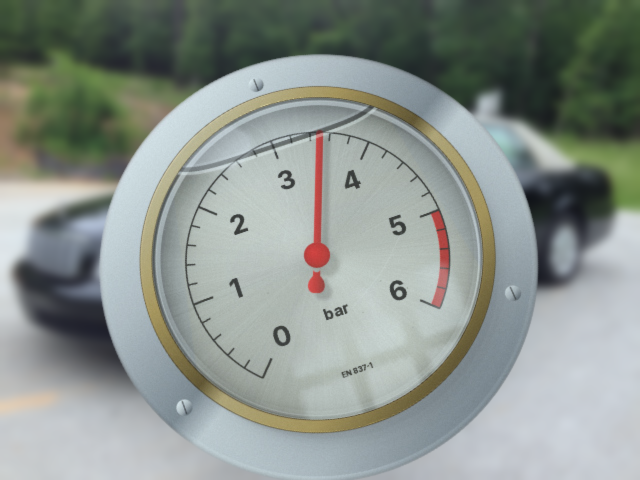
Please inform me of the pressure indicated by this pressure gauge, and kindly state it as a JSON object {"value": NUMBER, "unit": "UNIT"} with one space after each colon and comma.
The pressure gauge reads {"value": 3.5, "unit": "bar"}
